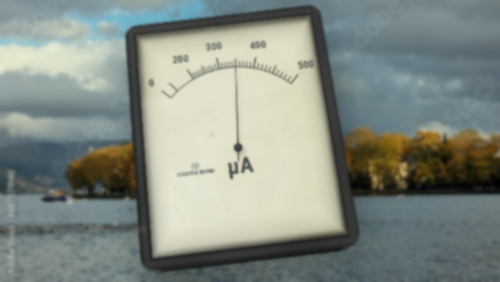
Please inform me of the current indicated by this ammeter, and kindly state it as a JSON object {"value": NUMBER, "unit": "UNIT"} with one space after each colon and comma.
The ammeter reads {"value": 350, "unit": "µA"}
